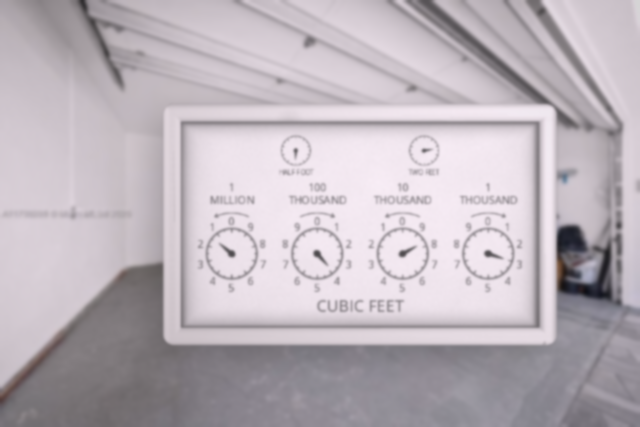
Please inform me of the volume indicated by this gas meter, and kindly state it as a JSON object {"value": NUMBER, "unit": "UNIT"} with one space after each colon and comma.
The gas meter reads {"value": 138300, "unit": "ft³"}
